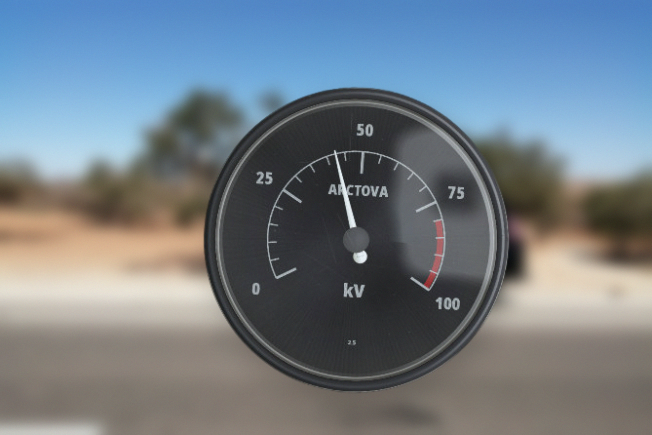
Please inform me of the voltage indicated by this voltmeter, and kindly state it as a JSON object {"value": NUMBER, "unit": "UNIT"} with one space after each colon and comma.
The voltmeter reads {"value": 42.5, "unit": "kV"}
